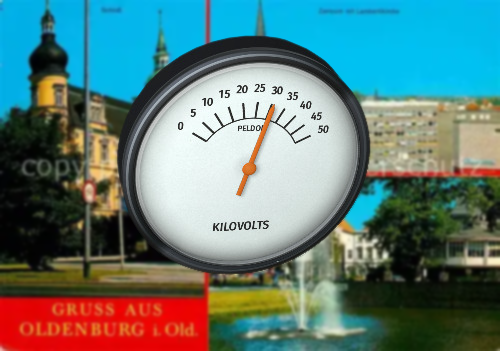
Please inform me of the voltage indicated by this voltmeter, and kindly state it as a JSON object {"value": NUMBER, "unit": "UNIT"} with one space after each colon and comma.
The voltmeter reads {"value": 30, "unit": "kV"}
